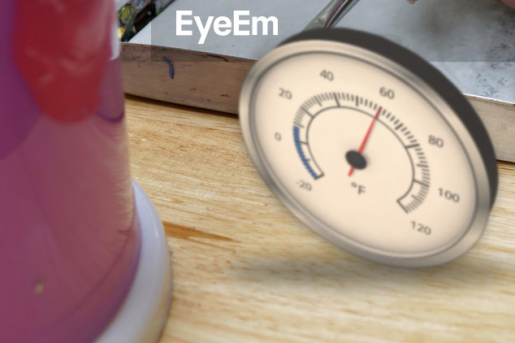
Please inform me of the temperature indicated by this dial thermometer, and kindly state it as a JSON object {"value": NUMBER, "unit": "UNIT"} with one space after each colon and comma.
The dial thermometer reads {"value": 60, "unit": "°F"}
